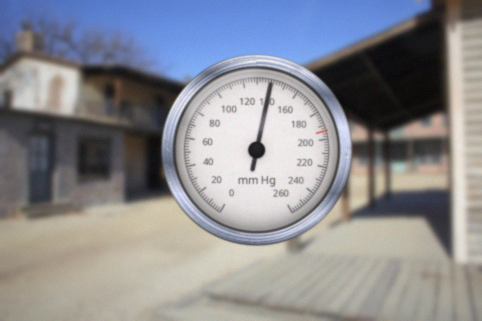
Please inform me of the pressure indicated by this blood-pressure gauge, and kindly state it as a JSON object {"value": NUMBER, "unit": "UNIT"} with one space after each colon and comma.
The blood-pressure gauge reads {"value": 140, "unit": "mmHg"}
